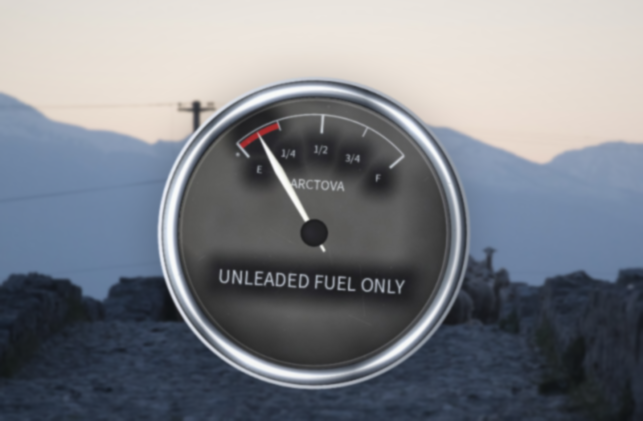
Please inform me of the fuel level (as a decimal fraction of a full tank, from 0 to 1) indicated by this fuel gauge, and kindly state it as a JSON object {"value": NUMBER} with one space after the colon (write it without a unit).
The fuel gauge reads {"value": 0.125}
